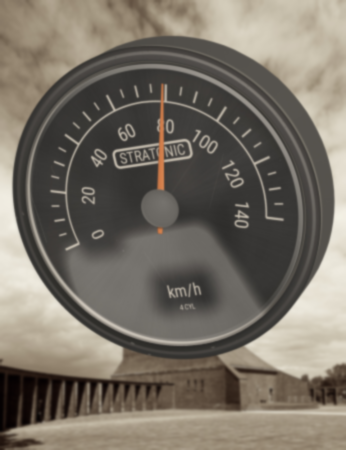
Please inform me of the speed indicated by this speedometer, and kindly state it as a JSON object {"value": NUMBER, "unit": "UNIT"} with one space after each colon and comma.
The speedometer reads {"value": 80, "unit": "km/h"}
